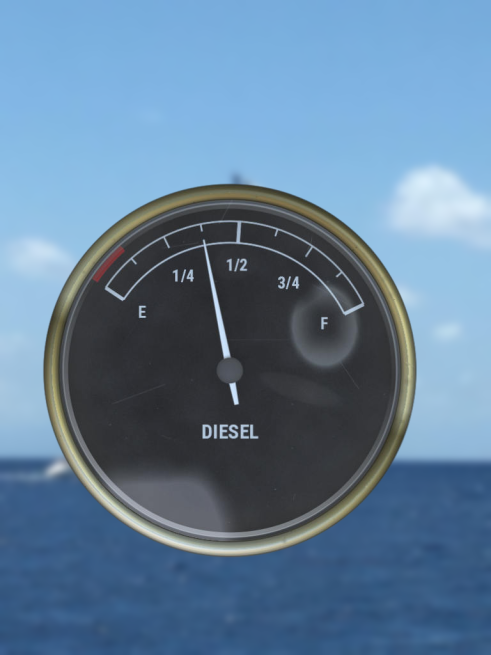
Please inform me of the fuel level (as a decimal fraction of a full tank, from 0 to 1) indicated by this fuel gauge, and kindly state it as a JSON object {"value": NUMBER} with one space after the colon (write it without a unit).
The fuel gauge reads {"value": 0.375}
